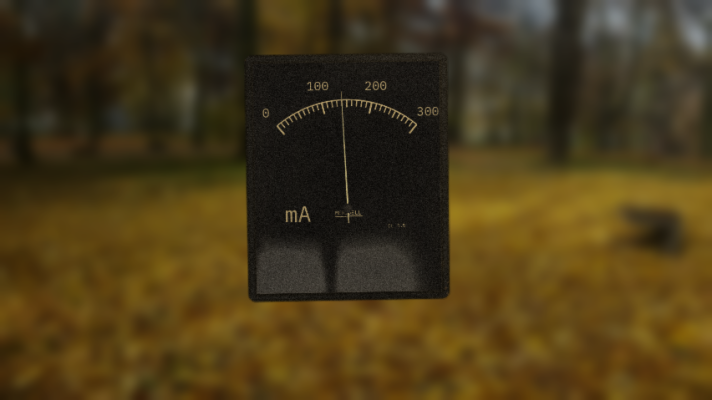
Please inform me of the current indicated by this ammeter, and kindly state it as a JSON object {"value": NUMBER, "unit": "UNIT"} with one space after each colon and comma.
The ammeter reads {"value": 140, "unit": "mA"}
